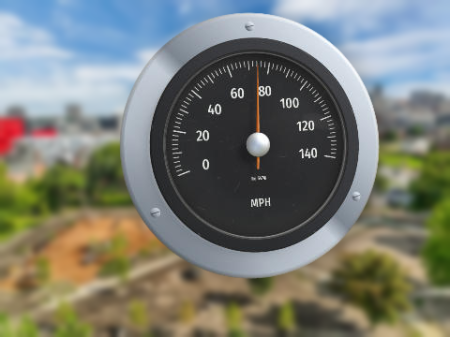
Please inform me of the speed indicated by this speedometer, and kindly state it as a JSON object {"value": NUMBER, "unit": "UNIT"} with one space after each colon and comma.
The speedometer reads {"value": 74, "unit": "mph"}
